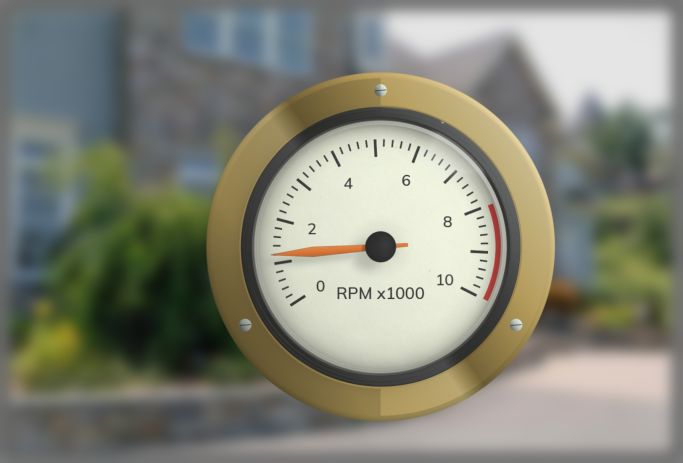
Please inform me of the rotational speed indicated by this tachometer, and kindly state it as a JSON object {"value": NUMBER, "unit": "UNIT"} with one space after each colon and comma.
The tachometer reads {"value": 1200, "unit": "rpm"}
